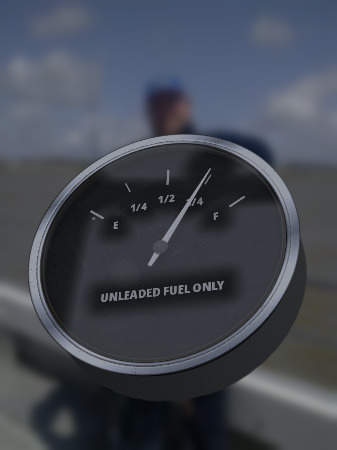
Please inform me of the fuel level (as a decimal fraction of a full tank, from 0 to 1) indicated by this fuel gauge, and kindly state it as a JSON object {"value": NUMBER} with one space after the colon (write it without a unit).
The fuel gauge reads {"value": 0.75}
